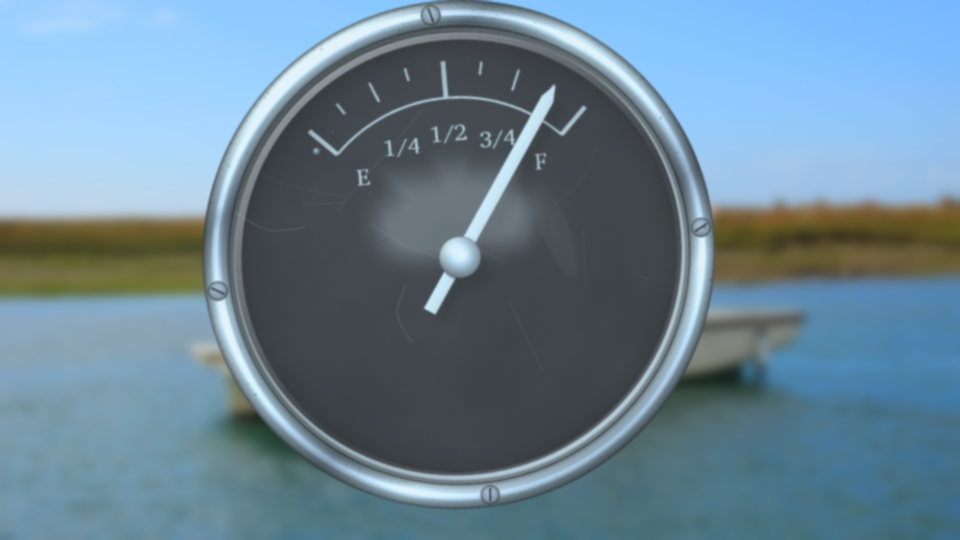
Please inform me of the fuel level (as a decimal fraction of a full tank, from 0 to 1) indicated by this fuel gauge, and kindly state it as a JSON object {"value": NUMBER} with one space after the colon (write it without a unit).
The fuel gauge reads {"value": 0.875}
